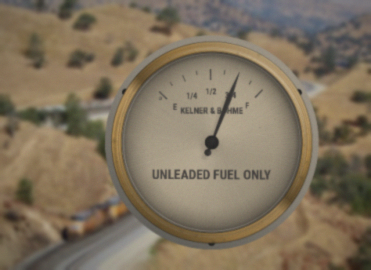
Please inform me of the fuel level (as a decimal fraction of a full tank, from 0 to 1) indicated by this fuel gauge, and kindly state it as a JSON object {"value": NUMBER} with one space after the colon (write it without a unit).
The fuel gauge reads {"value": 0.75}
